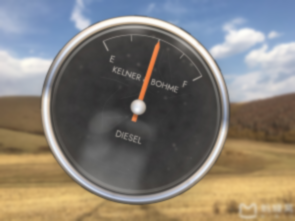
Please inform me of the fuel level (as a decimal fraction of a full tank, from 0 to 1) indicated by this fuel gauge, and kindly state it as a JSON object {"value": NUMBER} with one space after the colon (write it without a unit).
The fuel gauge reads {"value": 0.5}
